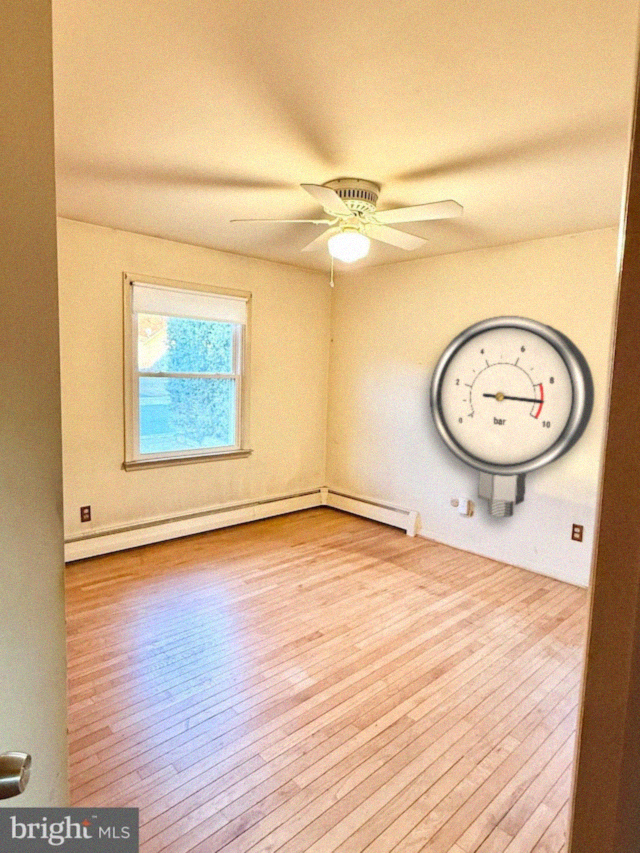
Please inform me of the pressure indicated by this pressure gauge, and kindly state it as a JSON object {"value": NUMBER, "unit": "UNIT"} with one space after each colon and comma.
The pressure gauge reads {"value": 9, "unit": "bar"}
